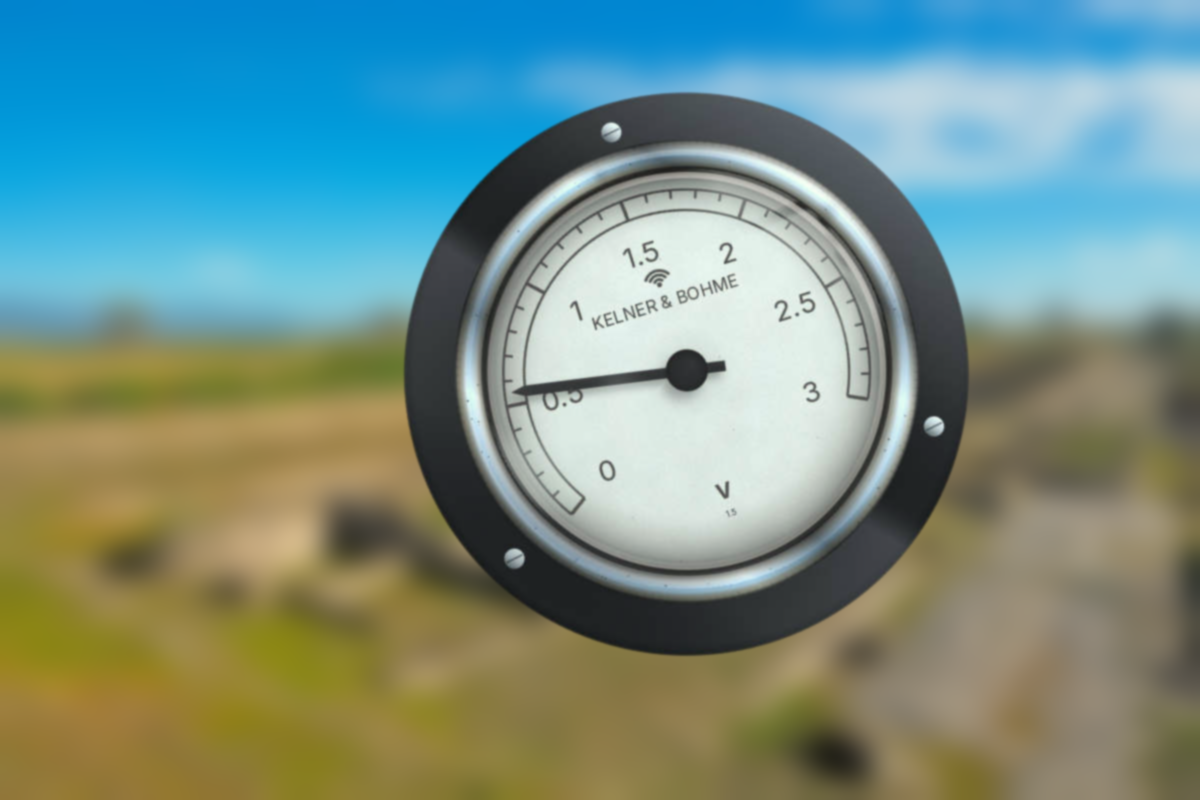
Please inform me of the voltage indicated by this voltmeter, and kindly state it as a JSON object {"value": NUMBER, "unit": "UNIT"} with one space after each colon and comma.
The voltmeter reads {"value": 0.55, "unit": "V"}
